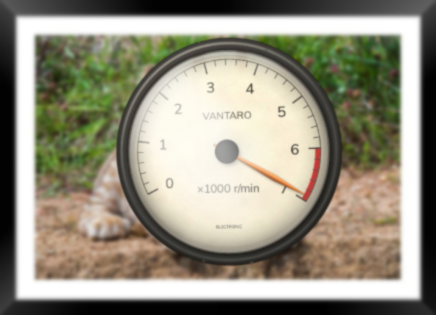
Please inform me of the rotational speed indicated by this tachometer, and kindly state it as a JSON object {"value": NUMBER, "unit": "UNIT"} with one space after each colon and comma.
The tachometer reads {"value": 6900, "unit": "rpm"}
